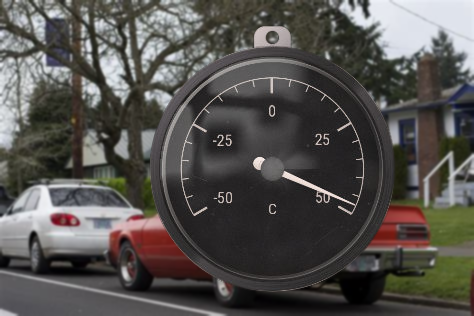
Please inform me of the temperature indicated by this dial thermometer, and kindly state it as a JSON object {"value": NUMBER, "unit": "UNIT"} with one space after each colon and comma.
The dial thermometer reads {"value": 47.5, "unit": "°C"}
